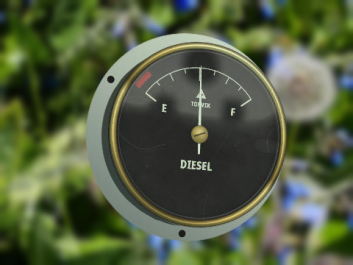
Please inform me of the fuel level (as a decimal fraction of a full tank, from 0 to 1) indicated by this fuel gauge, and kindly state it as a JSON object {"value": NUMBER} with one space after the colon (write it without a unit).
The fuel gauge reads {"value": 0.5}
